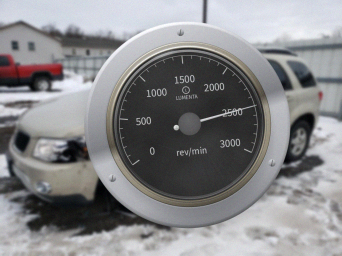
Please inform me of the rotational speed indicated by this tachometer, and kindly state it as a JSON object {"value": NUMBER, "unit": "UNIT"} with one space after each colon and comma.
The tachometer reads {"value": 2500, "unit": "rpm"}
